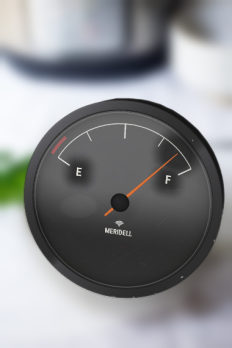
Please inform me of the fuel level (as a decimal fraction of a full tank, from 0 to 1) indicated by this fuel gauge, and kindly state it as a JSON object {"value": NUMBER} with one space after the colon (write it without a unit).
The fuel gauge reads {"value": 0.875}
